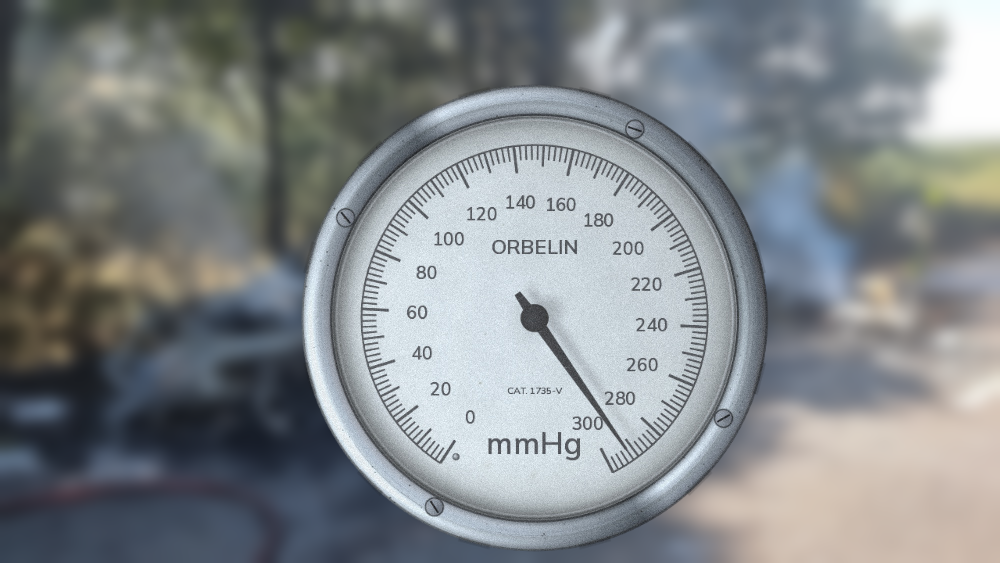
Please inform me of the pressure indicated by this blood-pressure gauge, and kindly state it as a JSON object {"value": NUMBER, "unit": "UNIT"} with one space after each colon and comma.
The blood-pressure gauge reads {"value": 292, "unit": "mmHg"}
